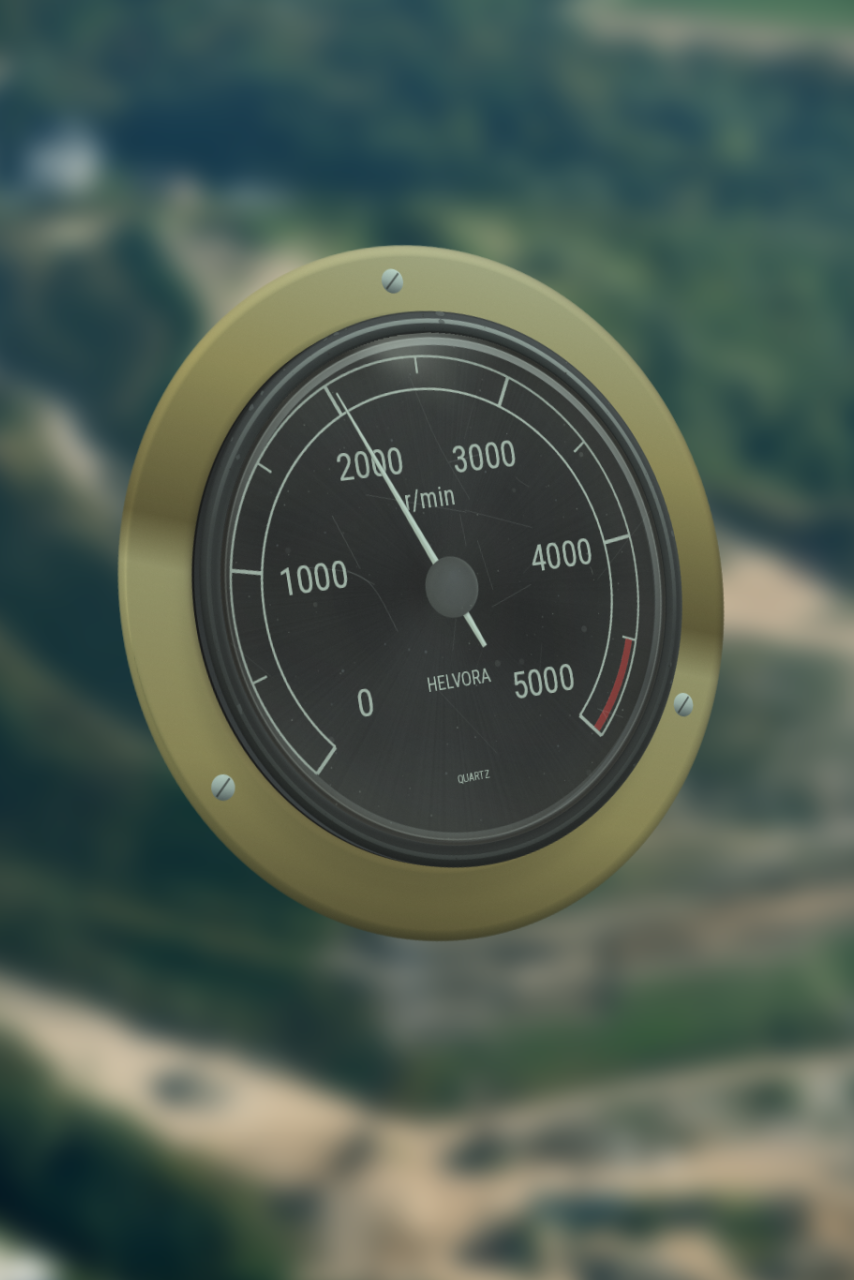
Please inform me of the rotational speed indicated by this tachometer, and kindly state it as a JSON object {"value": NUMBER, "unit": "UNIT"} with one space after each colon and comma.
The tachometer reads {"value": 2000, "unit": "rpm"}
